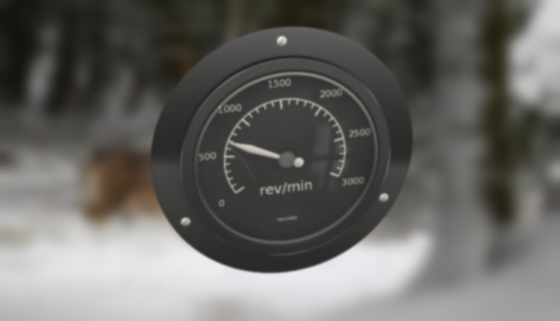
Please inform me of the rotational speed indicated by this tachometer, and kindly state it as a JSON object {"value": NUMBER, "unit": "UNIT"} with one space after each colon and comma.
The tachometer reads {"value": 700, "unit": "rpm"}
